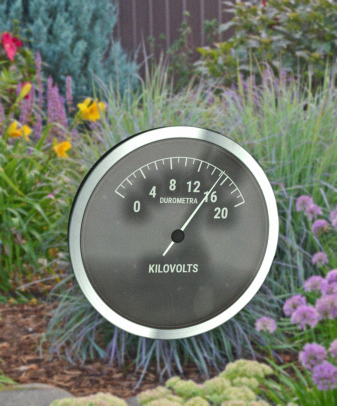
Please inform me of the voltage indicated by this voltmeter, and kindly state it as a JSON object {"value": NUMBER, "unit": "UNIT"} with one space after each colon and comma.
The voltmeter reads {"value": 15, "unit": "kV"}
